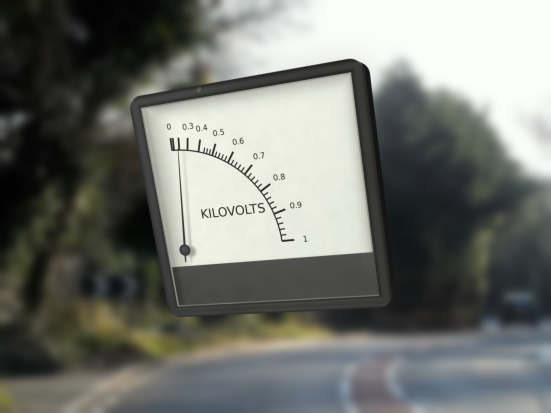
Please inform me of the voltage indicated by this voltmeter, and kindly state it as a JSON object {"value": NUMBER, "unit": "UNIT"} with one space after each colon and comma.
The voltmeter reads {"value": 0.2, "unit": "kV"}
